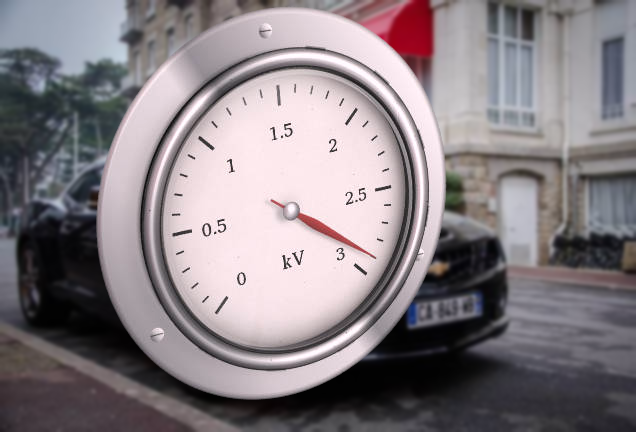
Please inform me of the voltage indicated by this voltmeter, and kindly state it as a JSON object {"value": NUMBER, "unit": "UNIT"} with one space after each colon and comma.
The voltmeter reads {"value": 2.9, "unit": "kV"}
